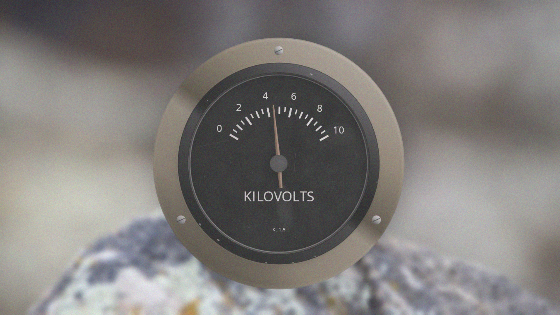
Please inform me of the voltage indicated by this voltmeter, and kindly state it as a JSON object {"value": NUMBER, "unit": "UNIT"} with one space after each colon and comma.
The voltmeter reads {"value": 4.5, "unit": "kV"}
